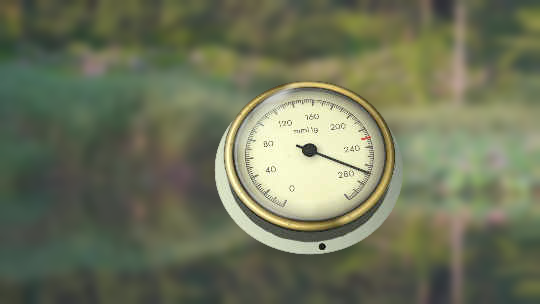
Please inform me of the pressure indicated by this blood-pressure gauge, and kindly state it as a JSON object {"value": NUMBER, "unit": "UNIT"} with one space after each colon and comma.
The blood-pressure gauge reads {"value": 270, "unit": "mmHg"}
